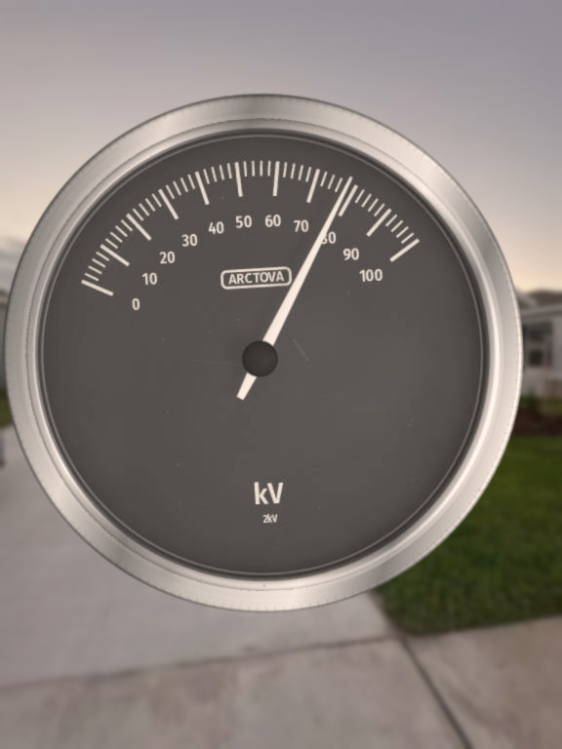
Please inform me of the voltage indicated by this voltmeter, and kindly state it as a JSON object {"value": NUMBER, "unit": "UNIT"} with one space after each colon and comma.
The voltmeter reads {"value": 78, "unit": "kV"}
